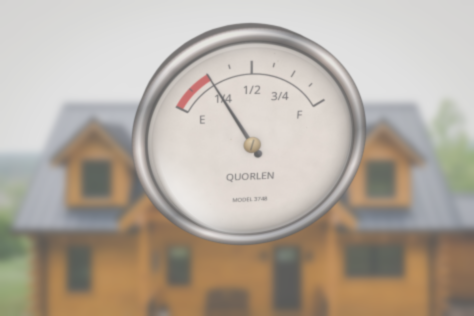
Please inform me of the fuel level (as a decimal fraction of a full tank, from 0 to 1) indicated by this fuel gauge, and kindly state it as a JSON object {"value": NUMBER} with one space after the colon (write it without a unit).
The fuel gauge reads {"value": 0.25}
